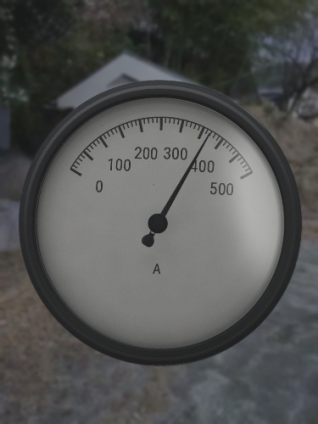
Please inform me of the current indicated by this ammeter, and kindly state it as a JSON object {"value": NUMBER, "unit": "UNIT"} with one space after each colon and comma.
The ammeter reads {"value": 370, "unit": "A"}
